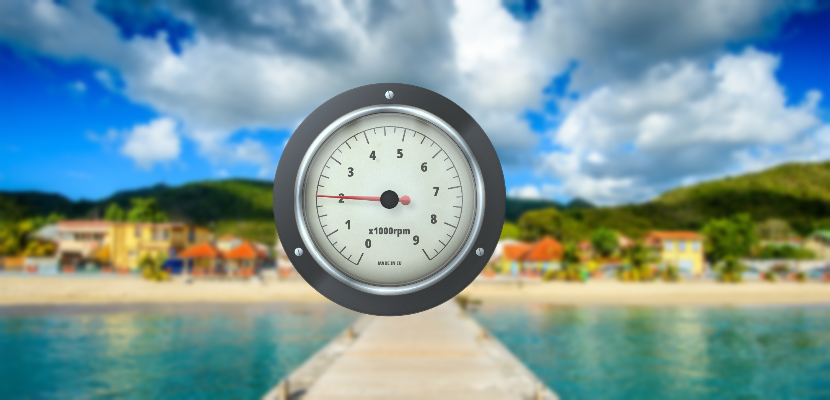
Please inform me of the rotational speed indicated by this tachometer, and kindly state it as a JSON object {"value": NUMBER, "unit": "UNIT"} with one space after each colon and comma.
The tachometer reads {"value": 2000, "unit": "rpm"}
